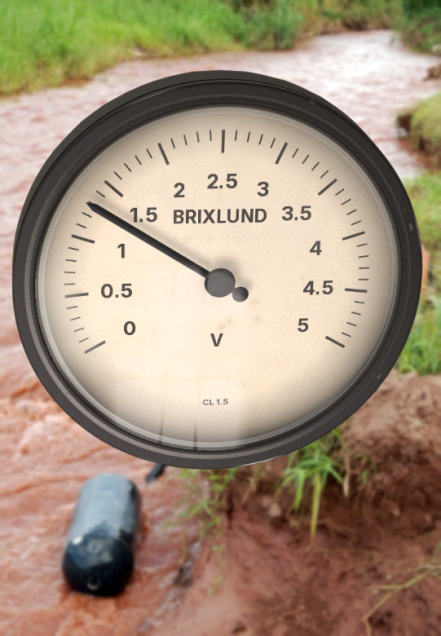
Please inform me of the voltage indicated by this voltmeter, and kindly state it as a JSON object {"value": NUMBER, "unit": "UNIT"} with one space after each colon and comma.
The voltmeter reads {"value": 1.3, "unit": "V"}
